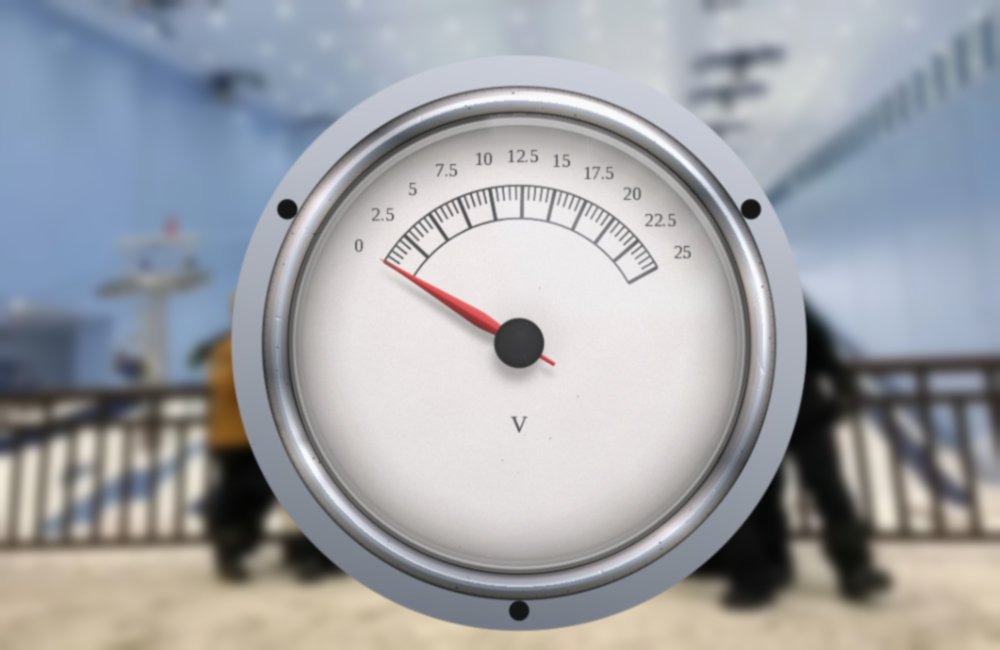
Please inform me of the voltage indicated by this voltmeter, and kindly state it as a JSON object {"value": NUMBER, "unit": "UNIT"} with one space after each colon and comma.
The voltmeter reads {"value": 0, "unit": "V"}
